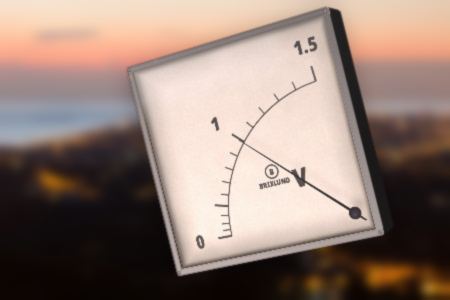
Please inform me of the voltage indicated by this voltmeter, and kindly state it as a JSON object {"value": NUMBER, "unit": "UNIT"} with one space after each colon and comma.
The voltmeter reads {"value": 1, "unit": "V"}
